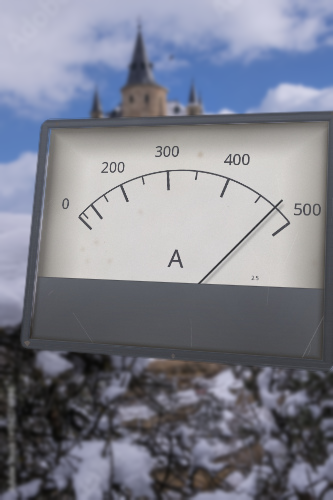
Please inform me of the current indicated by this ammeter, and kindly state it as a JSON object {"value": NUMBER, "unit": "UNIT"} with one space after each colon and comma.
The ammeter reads {"value": 475, "unit": "A"}
